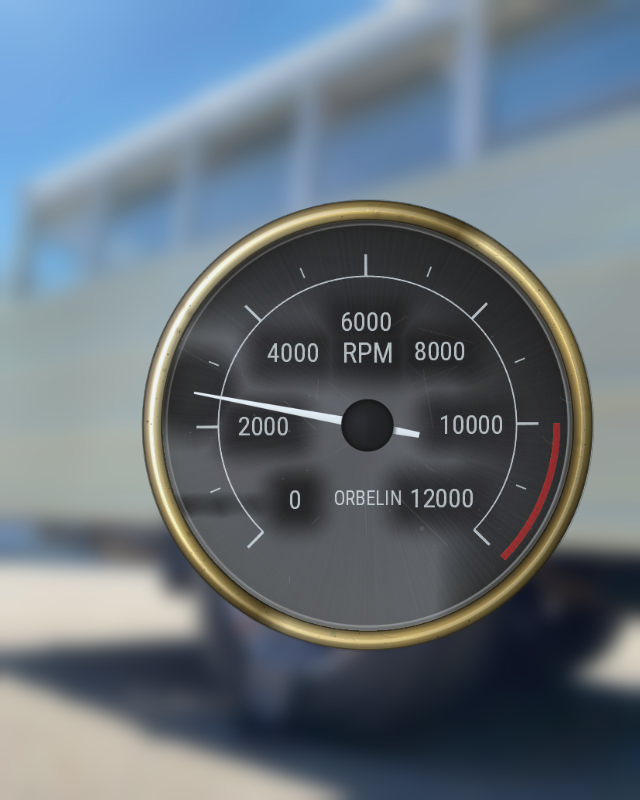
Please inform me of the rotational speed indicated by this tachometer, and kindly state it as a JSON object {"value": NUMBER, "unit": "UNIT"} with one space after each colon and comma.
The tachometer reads {"value": 2500, "unit": "rpm"}
